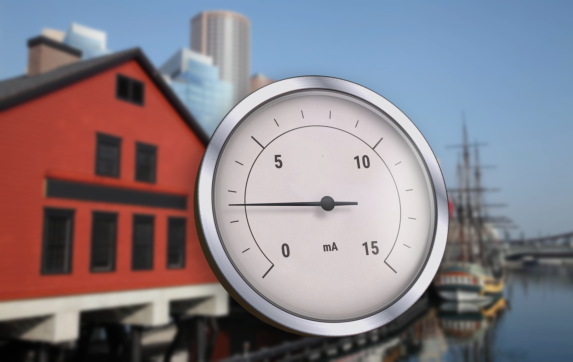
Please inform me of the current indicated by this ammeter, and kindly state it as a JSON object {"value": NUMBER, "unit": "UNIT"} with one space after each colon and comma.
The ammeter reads {"value": 2.5, "unit": "mA"}
